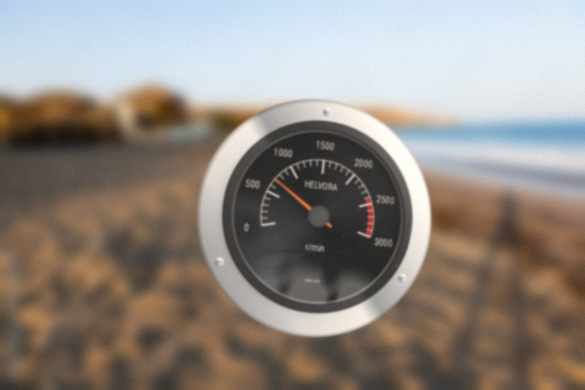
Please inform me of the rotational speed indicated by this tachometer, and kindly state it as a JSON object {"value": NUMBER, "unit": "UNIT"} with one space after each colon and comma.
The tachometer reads {"value": 700, "unit": "rpm"}
